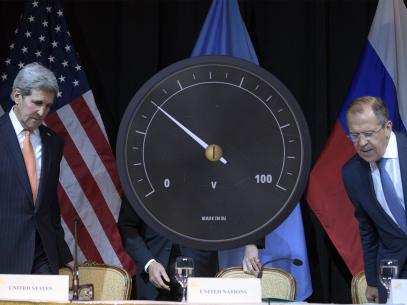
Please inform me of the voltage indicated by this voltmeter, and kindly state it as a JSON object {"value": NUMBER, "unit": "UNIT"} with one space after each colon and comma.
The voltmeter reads {"value": 30, "unit": "V"}
